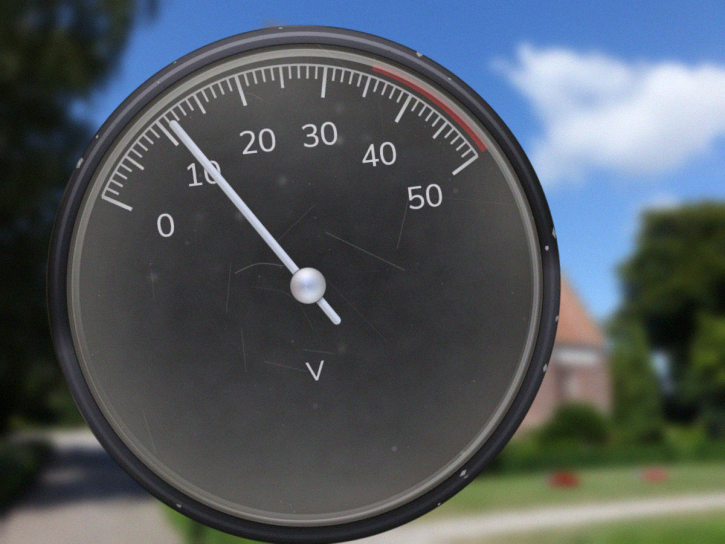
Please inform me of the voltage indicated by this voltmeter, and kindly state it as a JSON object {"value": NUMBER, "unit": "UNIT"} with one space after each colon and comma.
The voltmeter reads {"value": 11, "unit": "V"}
